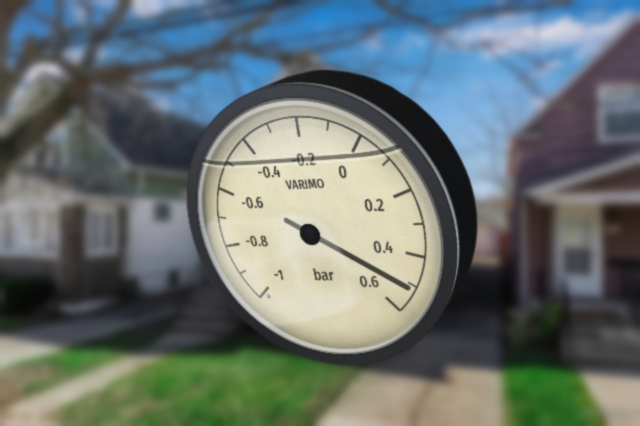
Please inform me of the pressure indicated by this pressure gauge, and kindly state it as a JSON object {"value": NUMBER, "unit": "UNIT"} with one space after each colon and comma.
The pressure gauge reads {"value": 0.5, "unit": "bar"}
